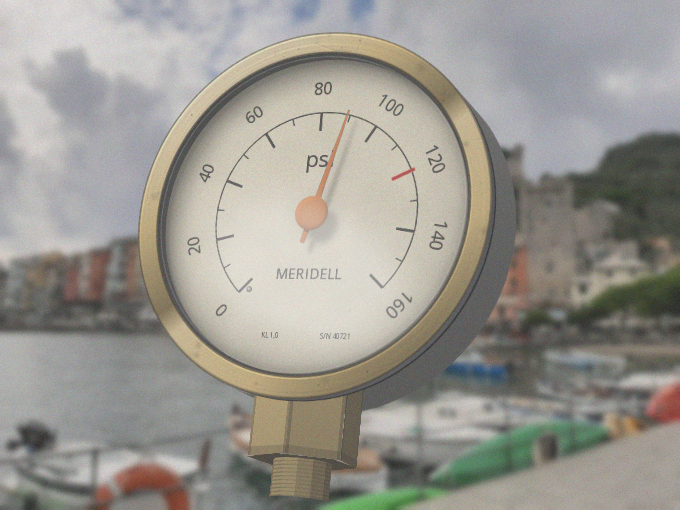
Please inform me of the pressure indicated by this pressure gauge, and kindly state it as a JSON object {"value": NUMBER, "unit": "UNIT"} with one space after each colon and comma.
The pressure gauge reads {"value": 90, "unit": "psi"}
